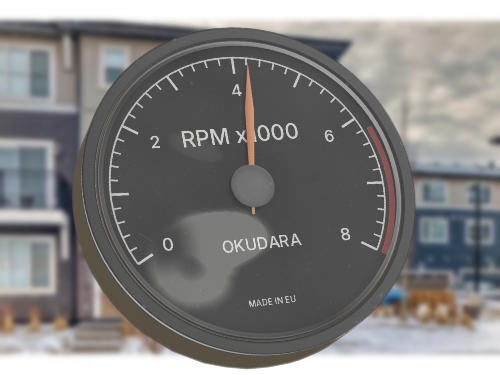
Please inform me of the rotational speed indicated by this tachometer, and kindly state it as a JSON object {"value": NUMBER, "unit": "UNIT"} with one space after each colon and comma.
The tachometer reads {"value": 4200, "unit": "rpm"}
